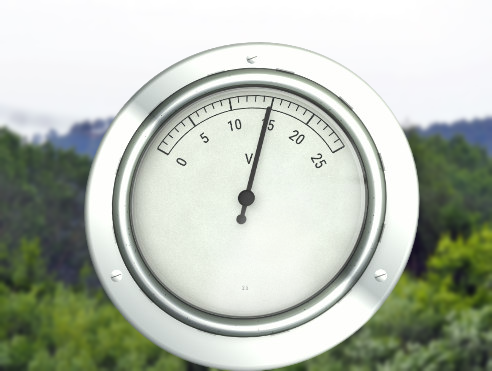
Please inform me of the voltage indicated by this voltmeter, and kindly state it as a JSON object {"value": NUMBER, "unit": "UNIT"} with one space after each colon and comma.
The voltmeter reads {"value": 15, "unit": "V"}
